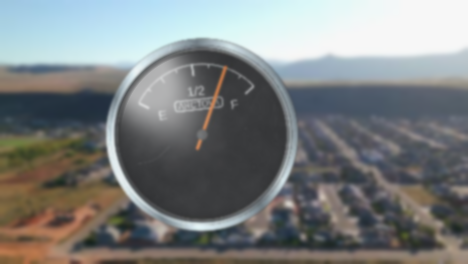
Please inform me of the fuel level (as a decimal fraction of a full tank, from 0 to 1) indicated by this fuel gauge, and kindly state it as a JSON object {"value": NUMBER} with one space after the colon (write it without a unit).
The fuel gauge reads {"value": 0.75}
